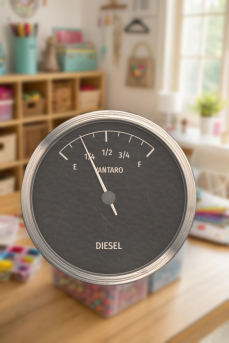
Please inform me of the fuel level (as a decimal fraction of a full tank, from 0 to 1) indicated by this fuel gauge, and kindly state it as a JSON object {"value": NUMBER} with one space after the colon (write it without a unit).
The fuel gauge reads {"value": 0.25}
